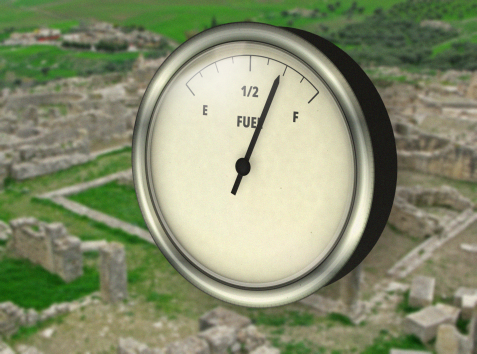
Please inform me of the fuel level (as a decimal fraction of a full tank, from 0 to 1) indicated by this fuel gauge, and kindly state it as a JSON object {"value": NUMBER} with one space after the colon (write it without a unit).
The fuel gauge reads {"value": 0.75}
